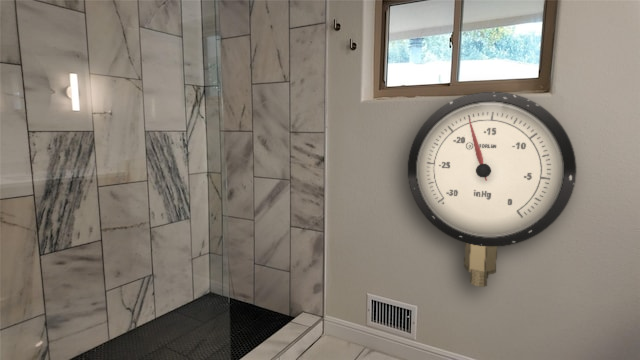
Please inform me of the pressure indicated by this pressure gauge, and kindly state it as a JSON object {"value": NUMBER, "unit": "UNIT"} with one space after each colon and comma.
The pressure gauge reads {"value": -17.5, "unit": "inHg"}
